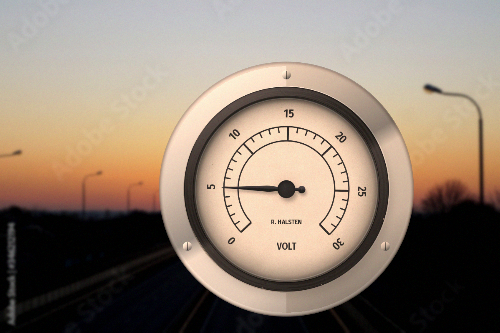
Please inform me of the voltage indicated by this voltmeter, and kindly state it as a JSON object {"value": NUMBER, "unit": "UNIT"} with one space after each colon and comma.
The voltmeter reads {"value": 5, "unit": "V"}
